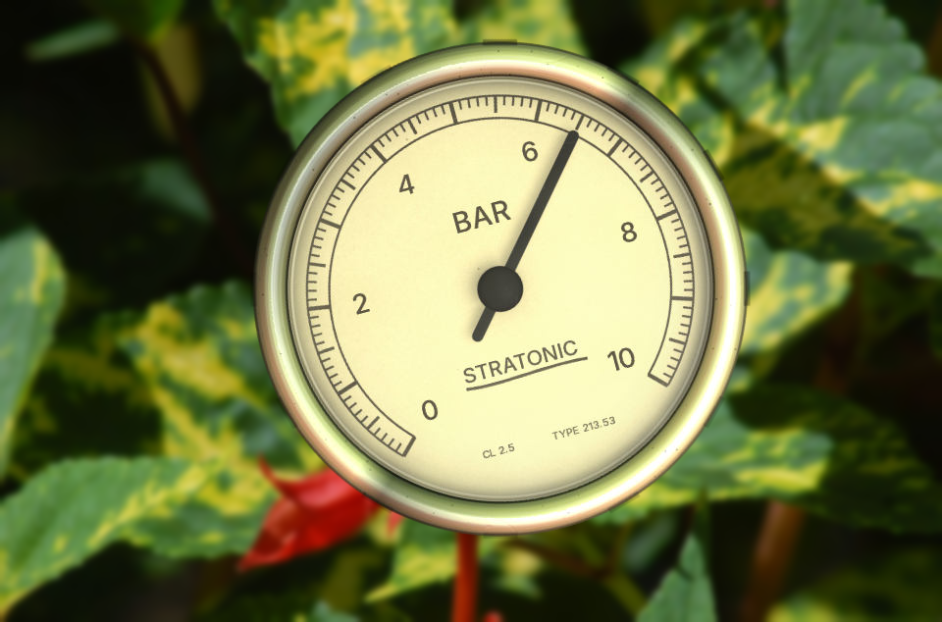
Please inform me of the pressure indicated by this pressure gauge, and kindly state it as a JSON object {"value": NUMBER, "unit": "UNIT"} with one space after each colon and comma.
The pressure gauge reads {"value": 6.5, "unit": "bar"}
